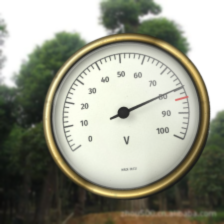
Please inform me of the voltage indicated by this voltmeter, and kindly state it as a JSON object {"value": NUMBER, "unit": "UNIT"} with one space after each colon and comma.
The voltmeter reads {"value": 80, "unit": "V"}
